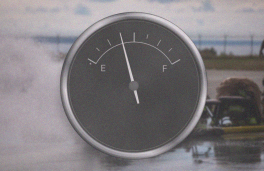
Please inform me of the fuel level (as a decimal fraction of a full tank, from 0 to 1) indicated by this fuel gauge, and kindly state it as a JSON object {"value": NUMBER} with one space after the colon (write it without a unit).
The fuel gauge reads {"value": 0.375}
